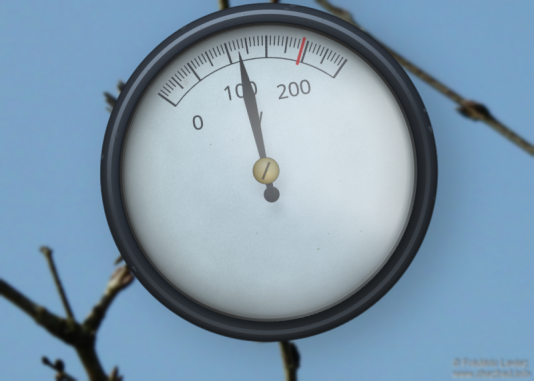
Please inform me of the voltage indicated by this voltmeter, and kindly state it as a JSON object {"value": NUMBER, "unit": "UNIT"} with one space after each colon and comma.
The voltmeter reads {"value": 115, "unit": "V"}
